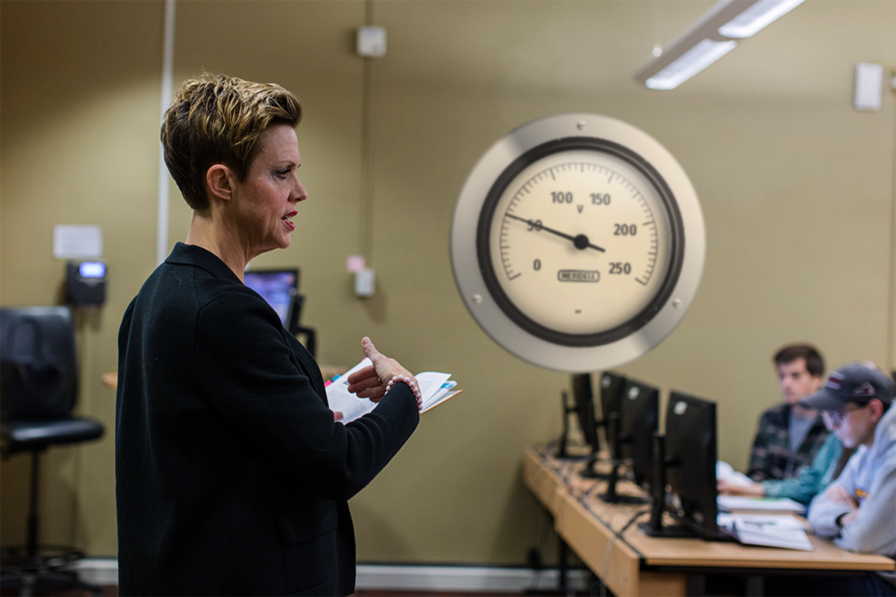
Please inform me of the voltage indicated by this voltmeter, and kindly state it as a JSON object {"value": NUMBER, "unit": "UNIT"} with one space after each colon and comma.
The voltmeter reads {"value": 50, "unit": "V"}
